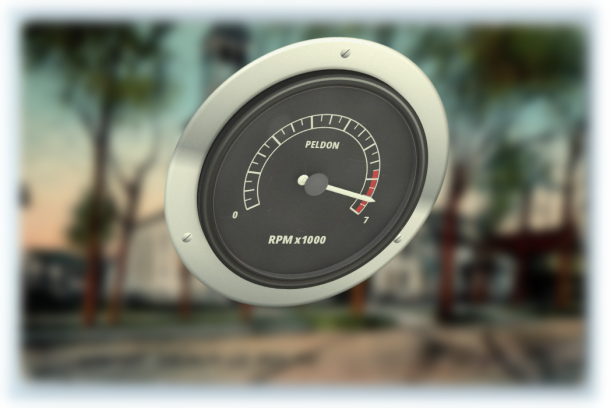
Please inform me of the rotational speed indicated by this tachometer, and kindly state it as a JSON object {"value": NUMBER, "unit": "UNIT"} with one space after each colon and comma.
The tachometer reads {"value": 6500, "unit": "rpm"}
